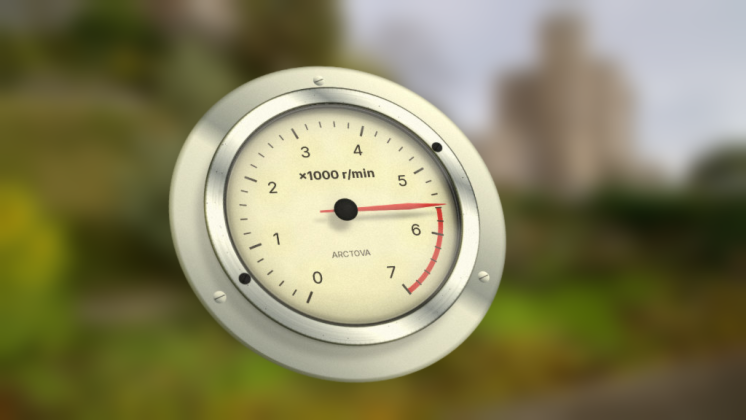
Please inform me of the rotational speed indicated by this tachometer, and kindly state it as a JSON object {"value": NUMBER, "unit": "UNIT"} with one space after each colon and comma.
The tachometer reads {"value": 5600, "unit": "rpm"}
